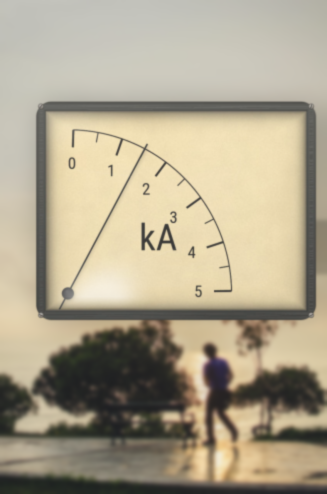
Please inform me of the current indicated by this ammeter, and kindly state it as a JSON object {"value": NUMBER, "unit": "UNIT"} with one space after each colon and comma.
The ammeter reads {"value": 1.5, "unit": "kA"}
